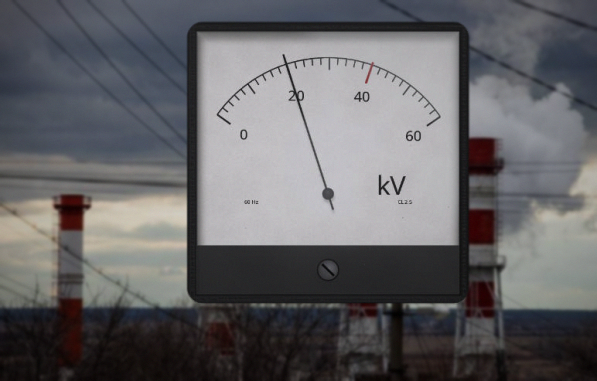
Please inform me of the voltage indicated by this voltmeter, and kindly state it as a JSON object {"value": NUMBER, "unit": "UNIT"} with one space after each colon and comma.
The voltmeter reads {"value": 20, "unit": "kV"}
